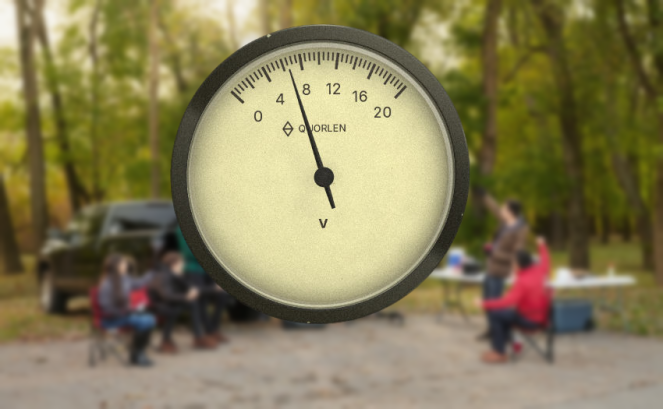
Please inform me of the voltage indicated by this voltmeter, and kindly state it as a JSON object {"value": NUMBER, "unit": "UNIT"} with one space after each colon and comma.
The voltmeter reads {"value": 6.5, "unit": "V"}
